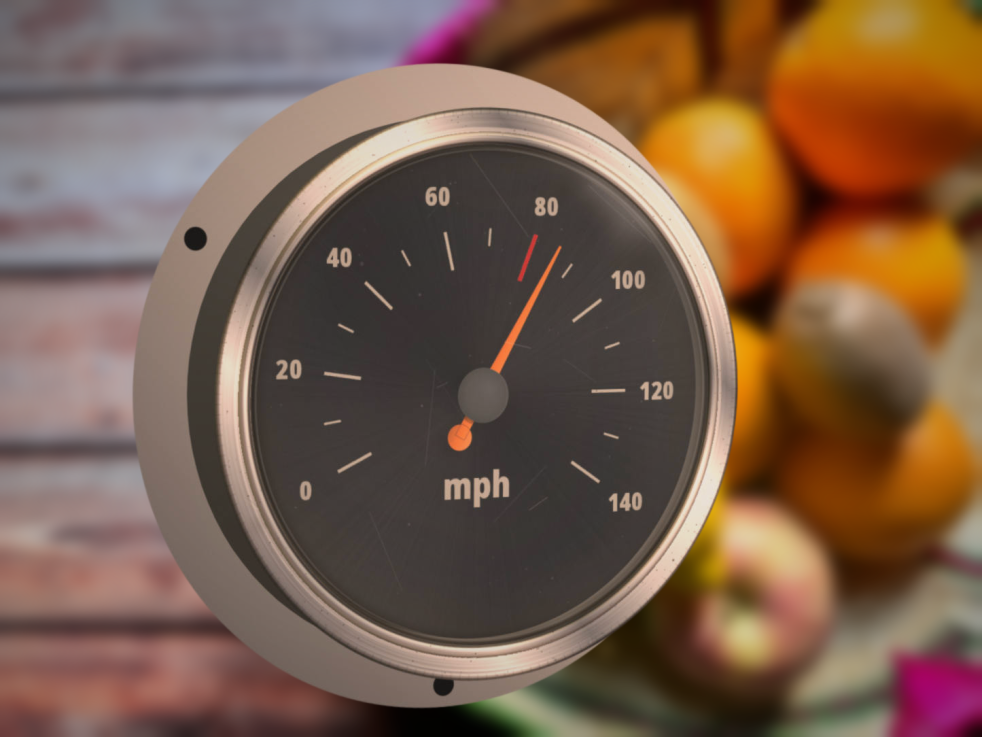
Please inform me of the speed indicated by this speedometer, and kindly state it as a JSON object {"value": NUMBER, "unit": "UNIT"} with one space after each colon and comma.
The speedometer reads {"value": 85, "unit": "mph"}
